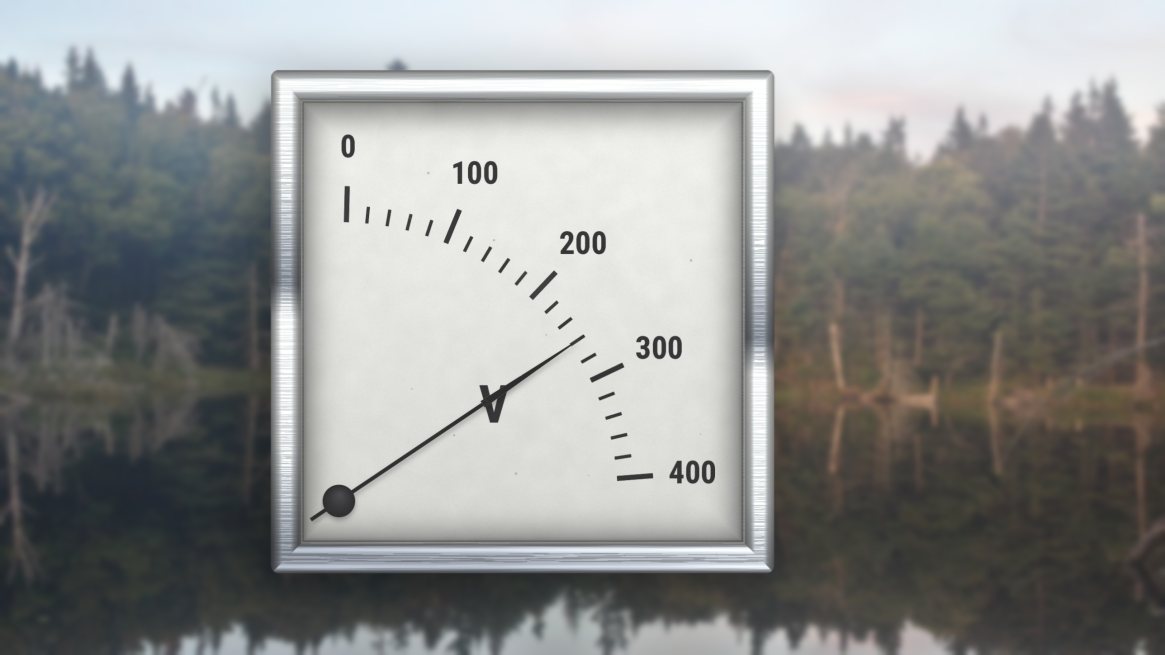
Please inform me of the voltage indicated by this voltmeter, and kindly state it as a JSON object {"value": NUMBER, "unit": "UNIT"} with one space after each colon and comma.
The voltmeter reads {"value": 260, "unit": "V"}
